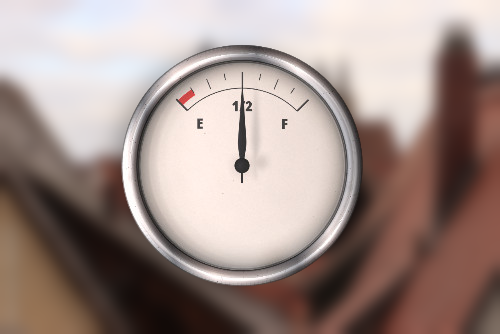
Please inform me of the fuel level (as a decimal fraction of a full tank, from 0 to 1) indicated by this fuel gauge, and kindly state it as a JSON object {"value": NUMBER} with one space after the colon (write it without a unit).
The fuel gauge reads {"value": 0.5}
